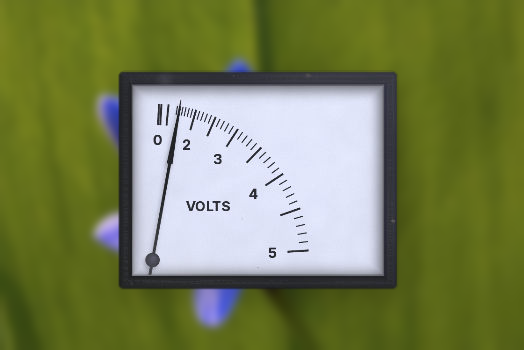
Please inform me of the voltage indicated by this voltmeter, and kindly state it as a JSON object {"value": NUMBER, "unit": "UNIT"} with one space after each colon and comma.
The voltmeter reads {"value": 1.5, "unit": "V"}
